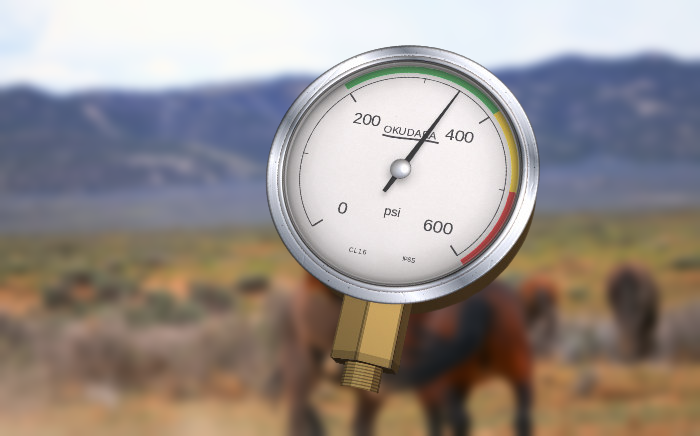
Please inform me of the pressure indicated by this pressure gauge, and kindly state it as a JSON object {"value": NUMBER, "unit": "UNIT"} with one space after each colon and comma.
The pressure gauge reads {"value": 350, "unit": "psi"}
